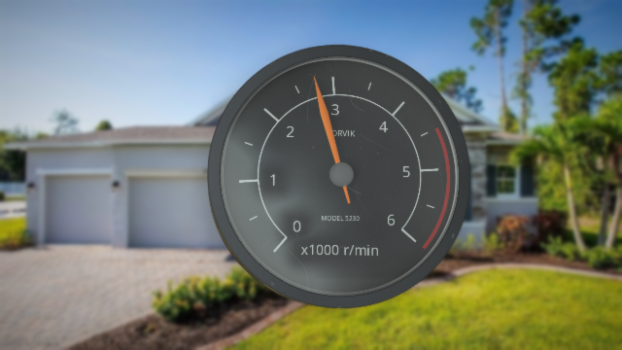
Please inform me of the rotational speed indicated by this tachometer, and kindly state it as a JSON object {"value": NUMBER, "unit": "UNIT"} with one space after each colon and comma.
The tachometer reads {"value": 2750, "unit": "rpm"}
